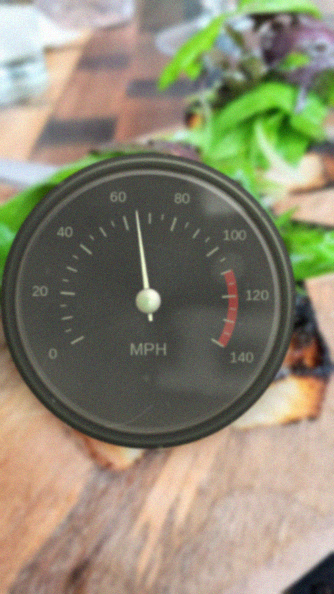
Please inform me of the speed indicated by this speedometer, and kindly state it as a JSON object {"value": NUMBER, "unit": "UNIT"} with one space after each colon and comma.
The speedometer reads {"value": 65, "unit": "mph"}
